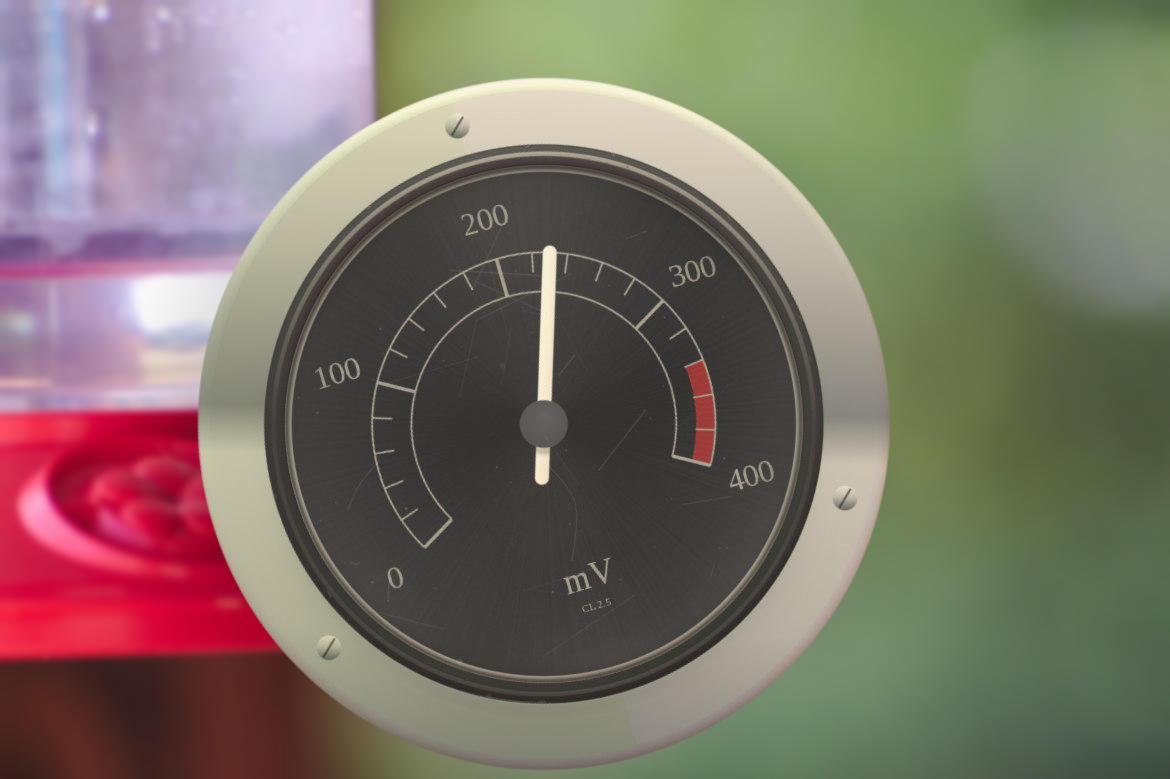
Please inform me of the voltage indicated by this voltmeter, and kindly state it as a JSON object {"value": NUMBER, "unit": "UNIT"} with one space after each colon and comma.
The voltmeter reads {"value": 230, "unit": "mV"}
